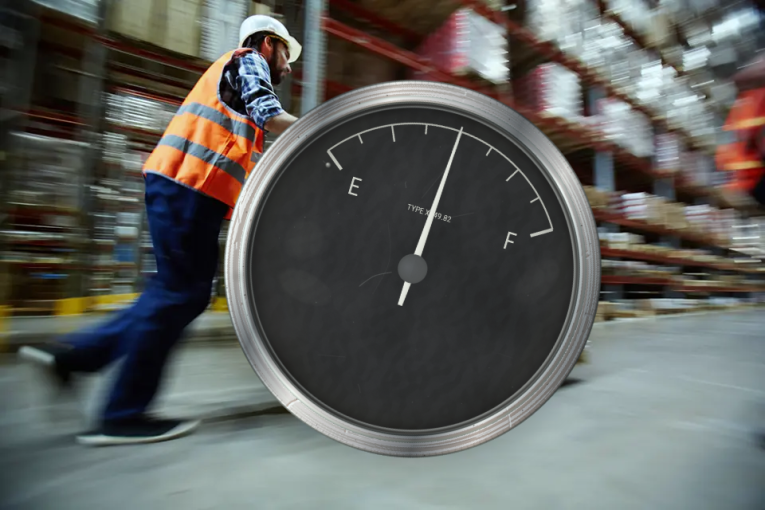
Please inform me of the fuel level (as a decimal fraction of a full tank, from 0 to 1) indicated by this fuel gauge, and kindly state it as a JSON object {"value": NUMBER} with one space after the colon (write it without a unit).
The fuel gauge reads {"value": 0.5}
